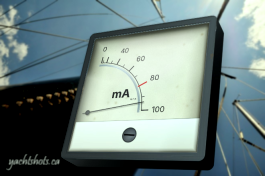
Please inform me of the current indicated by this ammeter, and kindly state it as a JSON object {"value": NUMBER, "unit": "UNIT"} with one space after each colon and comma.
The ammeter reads {"value": 95, "unit": "mA"}
